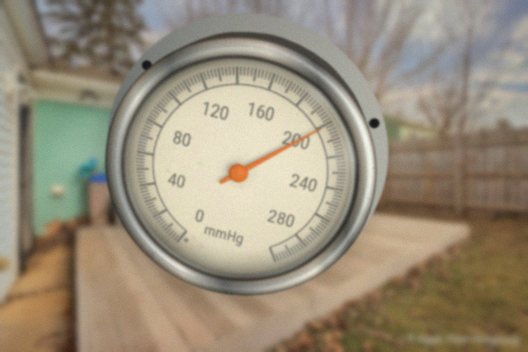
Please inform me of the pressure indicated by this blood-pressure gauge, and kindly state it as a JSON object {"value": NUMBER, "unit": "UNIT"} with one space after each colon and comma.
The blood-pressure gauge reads {"value": 200, "unit": "mmHg"}
